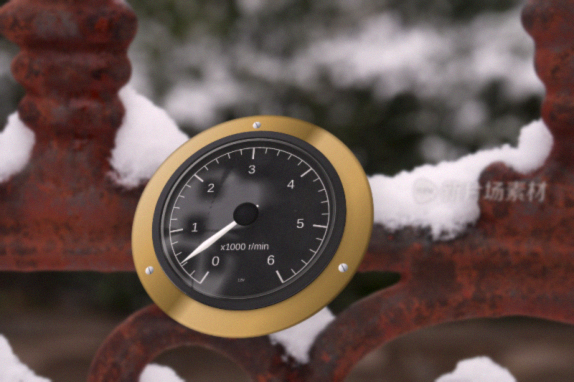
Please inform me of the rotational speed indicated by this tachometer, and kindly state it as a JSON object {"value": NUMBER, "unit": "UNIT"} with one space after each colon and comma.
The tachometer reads {"value": 400, "unit": "rpm"}
